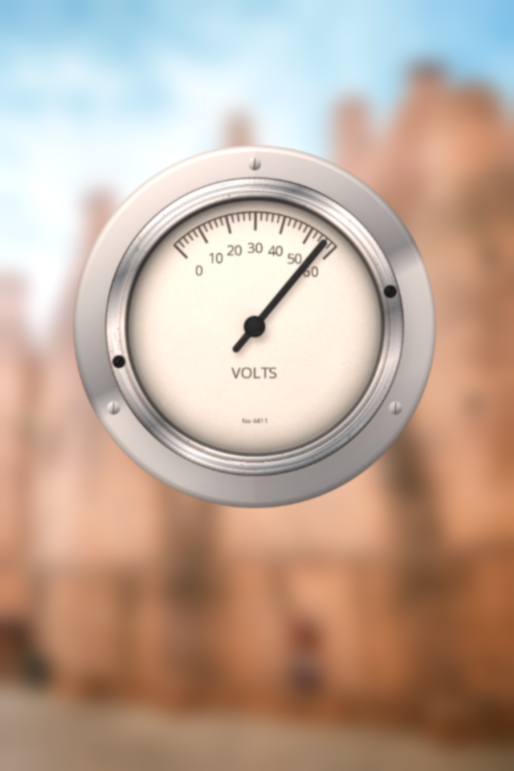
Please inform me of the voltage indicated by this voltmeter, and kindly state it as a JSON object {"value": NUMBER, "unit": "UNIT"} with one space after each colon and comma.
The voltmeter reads {"value": 56, "unit": "V"}
